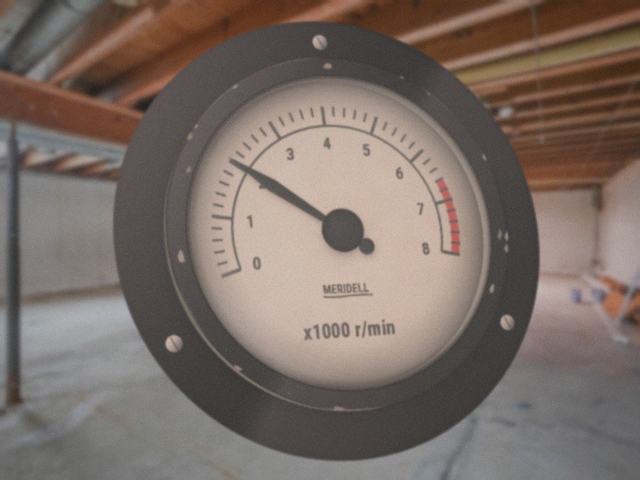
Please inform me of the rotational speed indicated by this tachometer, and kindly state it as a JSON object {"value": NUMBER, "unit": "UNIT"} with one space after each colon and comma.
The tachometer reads {"value": 2000, "unit": "rpm"}
